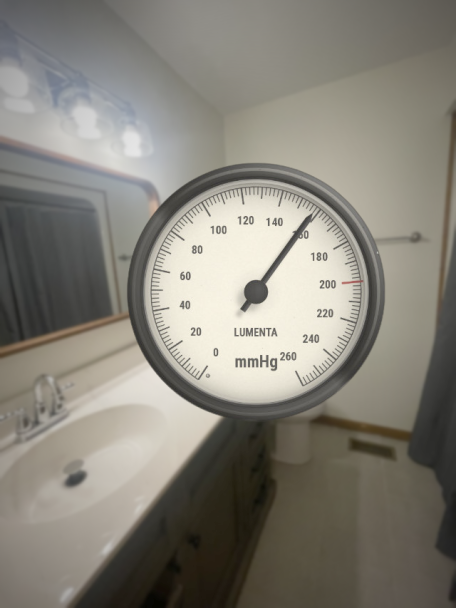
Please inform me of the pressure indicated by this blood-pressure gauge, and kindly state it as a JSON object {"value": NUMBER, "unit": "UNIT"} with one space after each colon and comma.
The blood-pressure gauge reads {"value": 158, "unit": "mmHg"}
